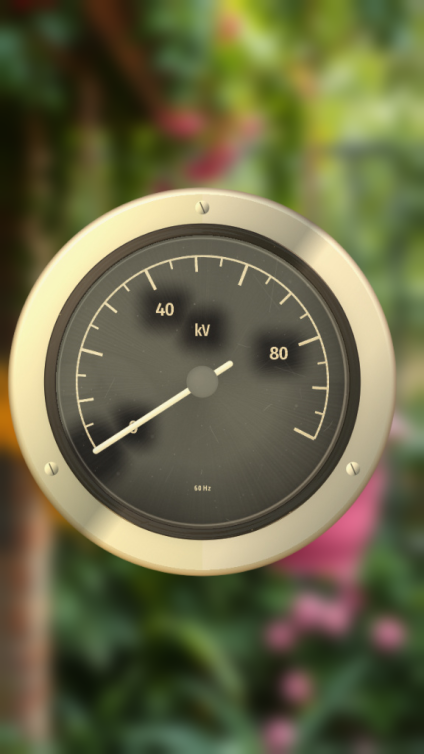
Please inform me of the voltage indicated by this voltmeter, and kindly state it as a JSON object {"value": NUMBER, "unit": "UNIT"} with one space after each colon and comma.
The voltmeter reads {"value": 0, "unit": "kV"}
